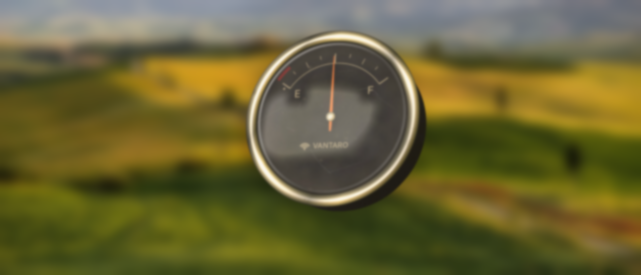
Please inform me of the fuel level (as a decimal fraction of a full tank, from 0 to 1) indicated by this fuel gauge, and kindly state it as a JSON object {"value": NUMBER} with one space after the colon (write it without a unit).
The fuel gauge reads {"value": 0.5}
